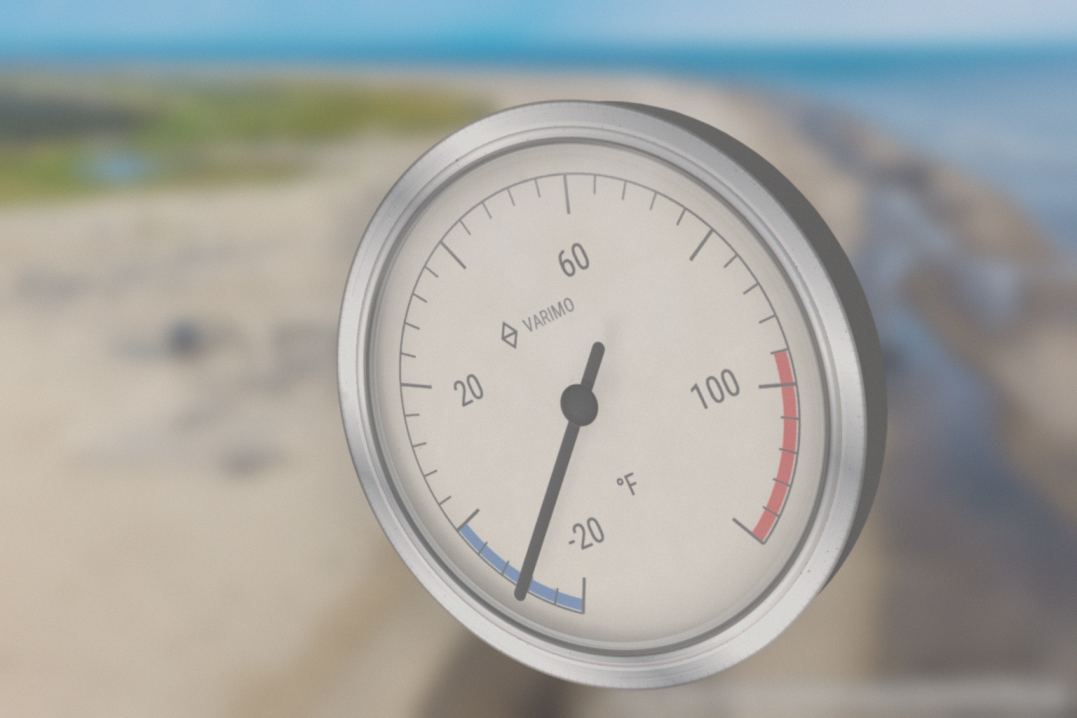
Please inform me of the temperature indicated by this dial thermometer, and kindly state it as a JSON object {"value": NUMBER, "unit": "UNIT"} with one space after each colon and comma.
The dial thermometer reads {"value": -12, "unit": "°F"}
